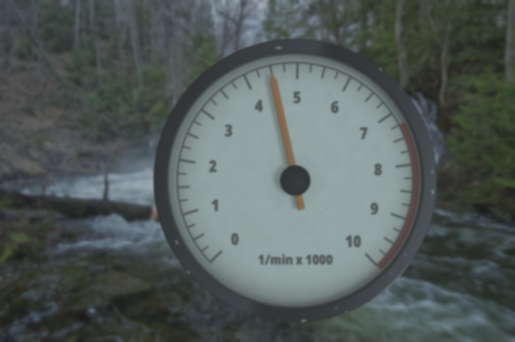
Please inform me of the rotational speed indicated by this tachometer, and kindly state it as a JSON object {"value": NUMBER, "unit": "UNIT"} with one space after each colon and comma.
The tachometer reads {"value": 4500, "unit": "rpm"}
